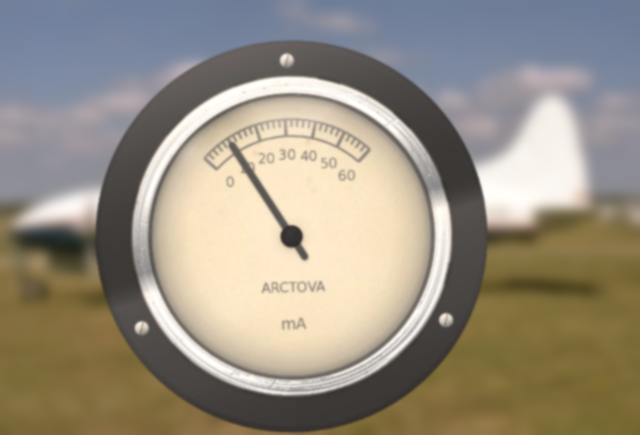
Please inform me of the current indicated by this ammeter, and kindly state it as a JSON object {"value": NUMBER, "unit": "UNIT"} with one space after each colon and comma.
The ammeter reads {"value": 10, "unit": "mA"}
